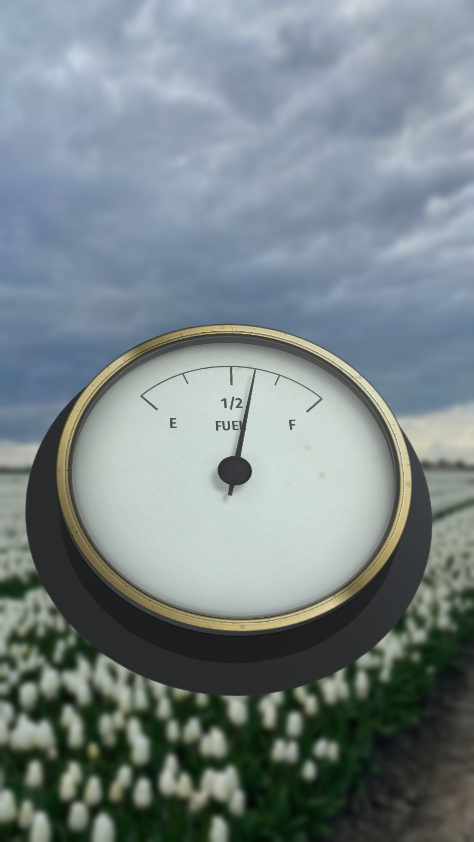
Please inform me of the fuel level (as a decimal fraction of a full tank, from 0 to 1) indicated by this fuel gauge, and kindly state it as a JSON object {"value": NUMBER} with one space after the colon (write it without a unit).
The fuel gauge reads {"value": 0.625}
